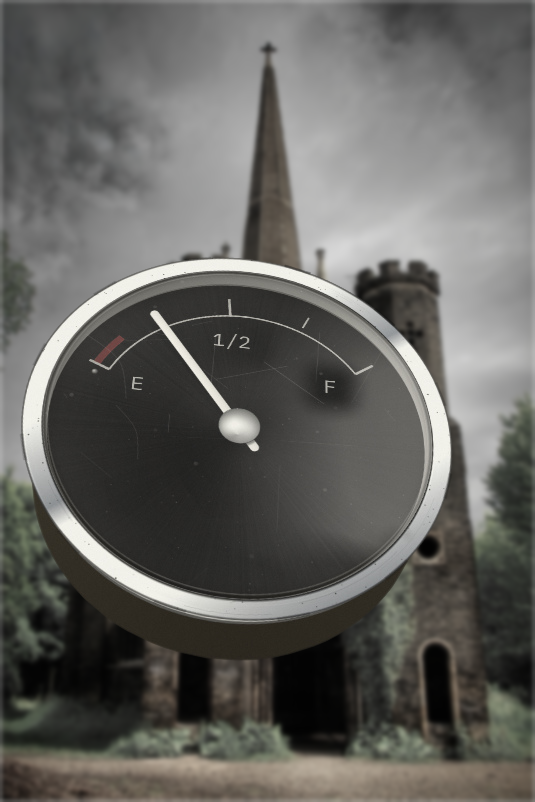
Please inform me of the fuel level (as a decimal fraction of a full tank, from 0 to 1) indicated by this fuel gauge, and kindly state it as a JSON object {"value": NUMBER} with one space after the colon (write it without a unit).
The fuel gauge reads {"value": 0.25}
